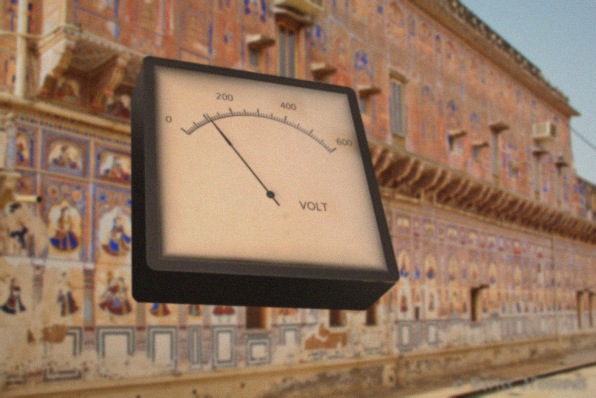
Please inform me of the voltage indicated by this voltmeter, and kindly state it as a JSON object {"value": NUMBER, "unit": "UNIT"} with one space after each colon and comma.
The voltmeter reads {"value": 100, "unit": "V"}
